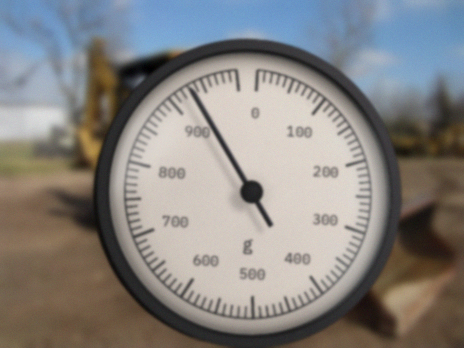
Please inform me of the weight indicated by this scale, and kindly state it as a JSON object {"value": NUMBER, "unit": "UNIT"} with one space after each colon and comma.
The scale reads {"value": 930, "unit": "g"}
